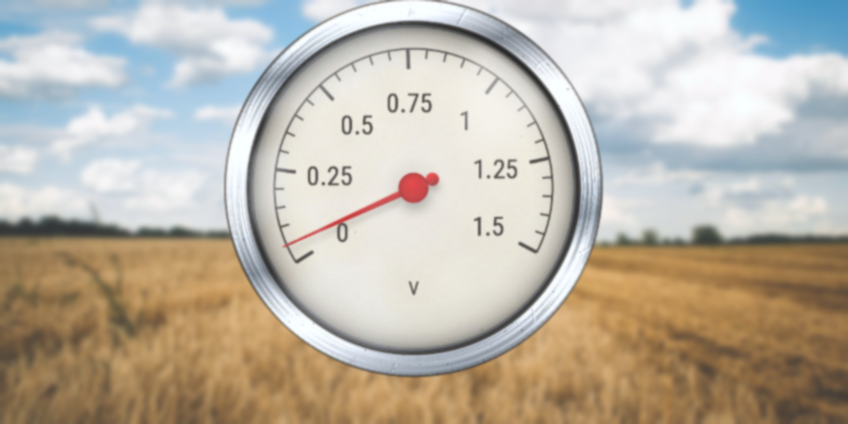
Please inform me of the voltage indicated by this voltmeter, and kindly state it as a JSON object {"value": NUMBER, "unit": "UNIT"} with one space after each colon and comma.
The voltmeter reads {"value": 0.05, "unit": "V"}
